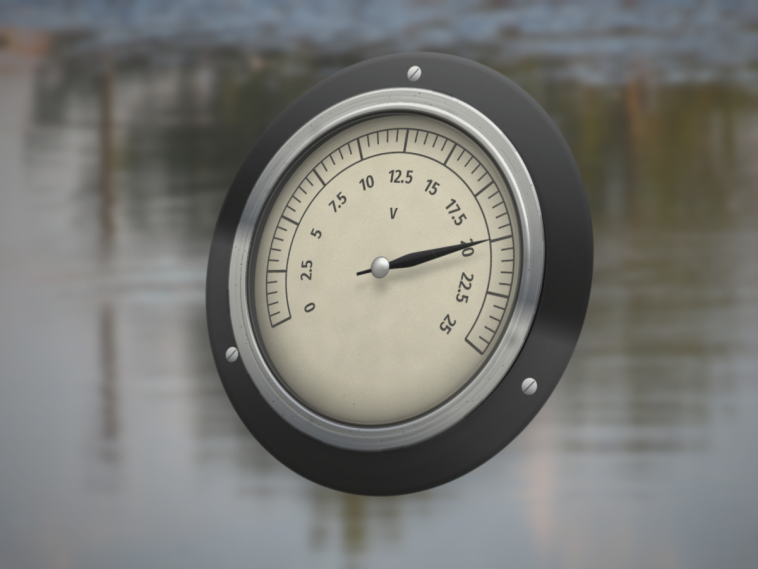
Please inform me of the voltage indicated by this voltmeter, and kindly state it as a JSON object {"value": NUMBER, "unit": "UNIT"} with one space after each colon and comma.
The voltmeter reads {"value": 20, "unit": "V"}
